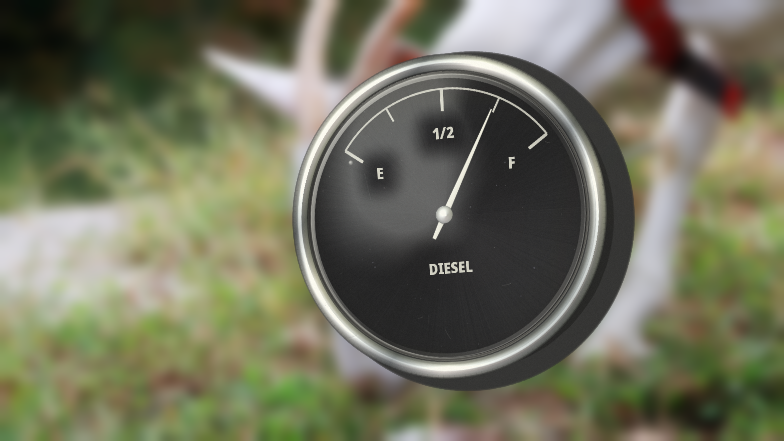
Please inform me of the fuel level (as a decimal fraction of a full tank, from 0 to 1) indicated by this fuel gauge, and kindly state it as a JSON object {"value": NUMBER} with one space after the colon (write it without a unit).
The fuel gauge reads {"value": 0.75}
